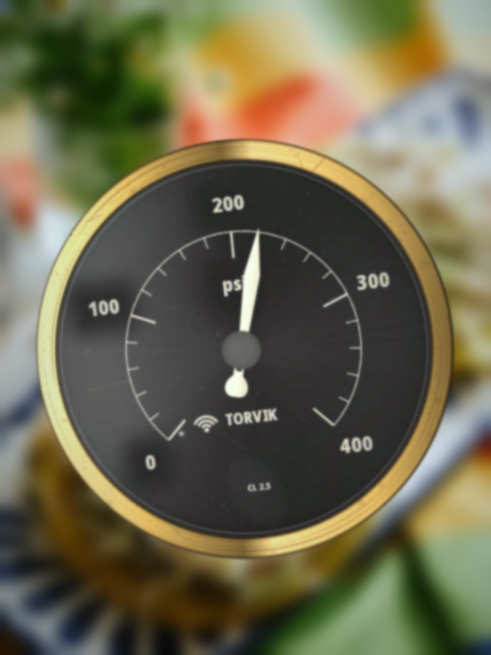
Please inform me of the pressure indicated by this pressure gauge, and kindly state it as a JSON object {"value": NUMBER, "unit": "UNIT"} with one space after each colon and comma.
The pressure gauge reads {"value": 220, "unit": "psi"}
